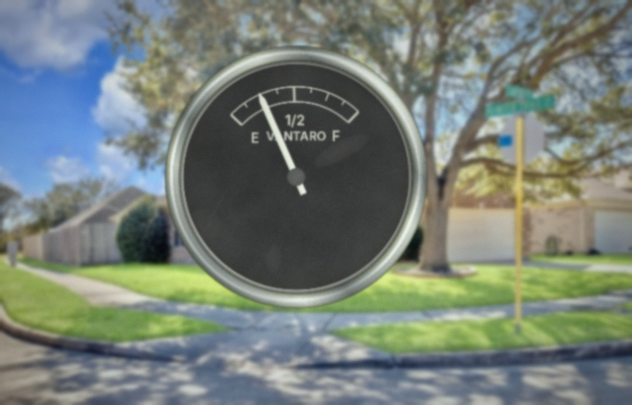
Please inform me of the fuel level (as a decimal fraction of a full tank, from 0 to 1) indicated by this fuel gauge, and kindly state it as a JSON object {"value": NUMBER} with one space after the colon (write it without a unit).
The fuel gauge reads {"value": 0.25}
